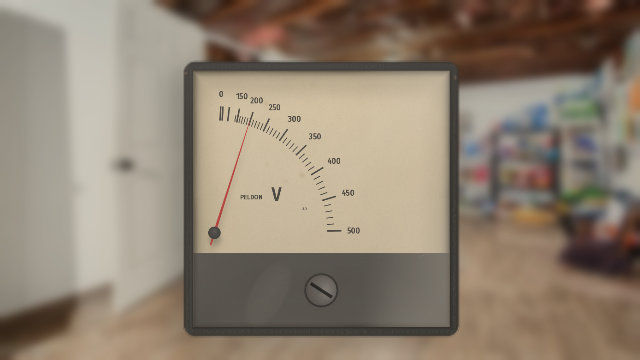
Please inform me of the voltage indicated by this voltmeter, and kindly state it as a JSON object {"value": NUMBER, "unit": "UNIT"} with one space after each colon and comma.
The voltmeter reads {"value": 200, "unit": "V"}
